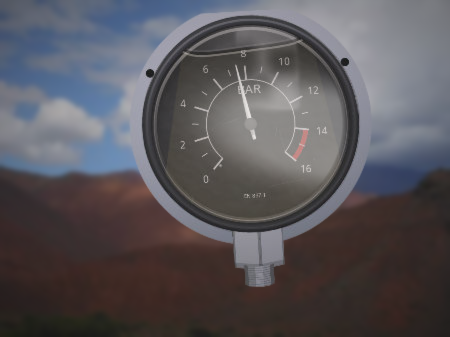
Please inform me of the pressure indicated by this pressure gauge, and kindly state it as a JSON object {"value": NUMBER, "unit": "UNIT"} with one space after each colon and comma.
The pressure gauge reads {"value": 7.5, "unit": "bar"}
